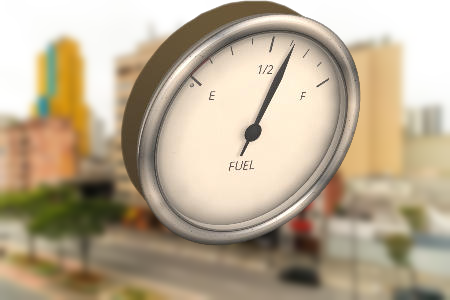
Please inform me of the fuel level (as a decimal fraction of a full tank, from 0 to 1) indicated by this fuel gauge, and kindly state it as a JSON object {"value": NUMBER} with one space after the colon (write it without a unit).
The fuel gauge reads {"value": 0.625}
